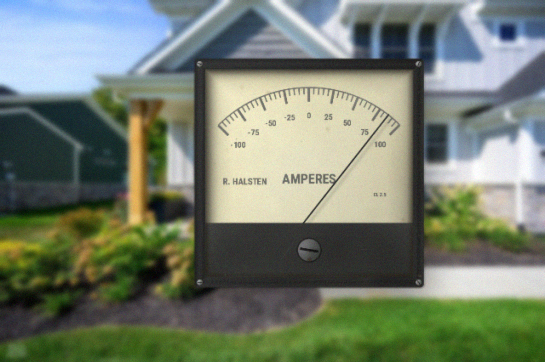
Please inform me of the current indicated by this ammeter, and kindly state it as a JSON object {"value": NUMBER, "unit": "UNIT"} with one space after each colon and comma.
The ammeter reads {"value": 85, "unit": "A"}
